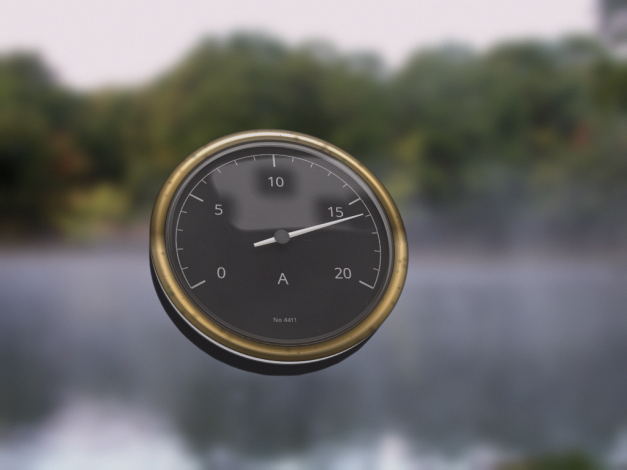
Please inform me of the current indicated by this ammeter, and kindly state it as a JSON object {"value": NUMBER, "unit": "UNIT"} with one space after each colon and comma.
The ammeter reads {"value": 16, "unit": "A"}
